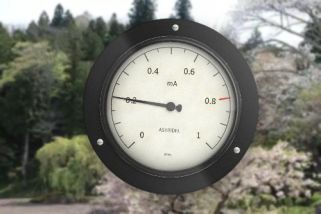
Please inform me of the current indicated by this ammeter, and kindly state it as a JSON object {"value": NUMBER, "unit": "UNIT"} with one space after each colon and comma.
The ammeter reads {"value": 0.2, "unit": "mA"}
